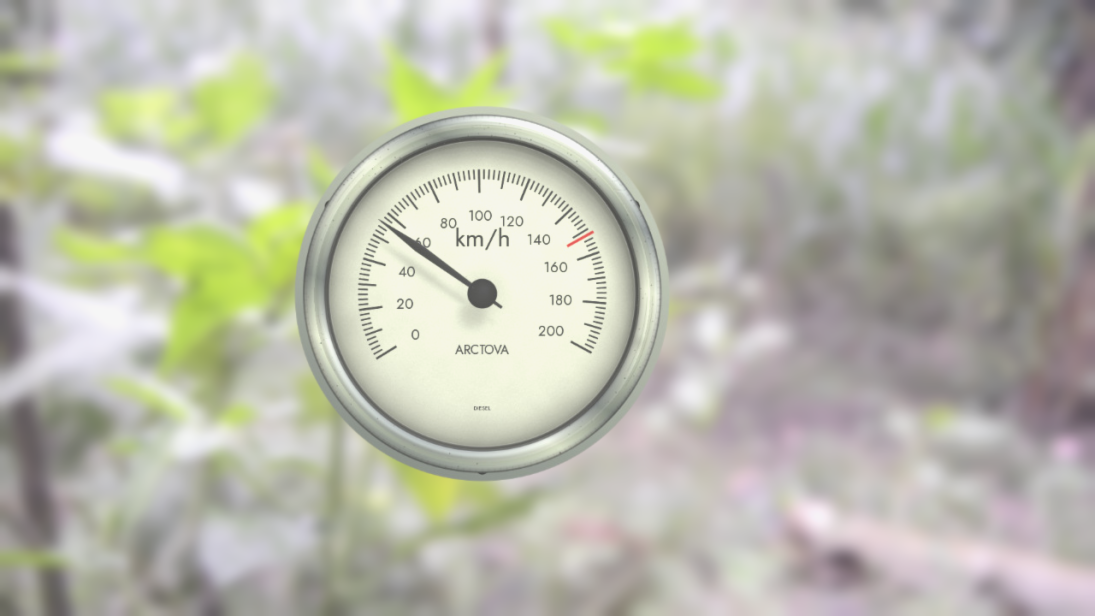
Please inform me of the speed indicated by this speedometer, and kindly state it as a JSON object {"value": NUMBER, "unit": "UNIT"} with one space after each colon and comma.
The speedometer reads {"value": 56, "unit": "km/h"}
